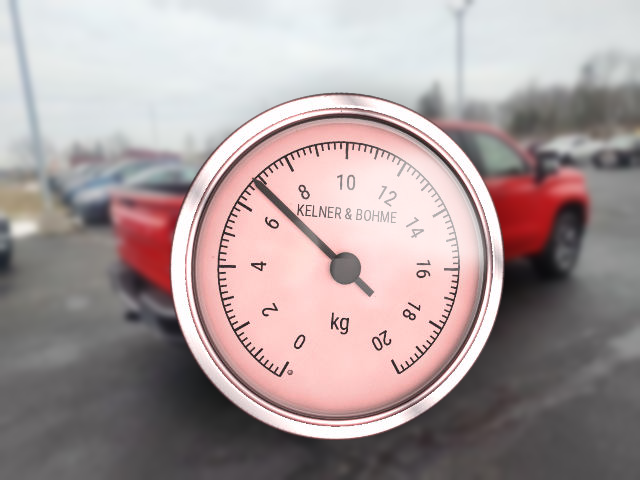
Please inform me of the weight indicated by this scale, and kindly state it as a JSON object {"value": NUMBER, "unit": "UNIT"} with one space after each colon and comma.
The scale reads {"value": 6.8, "unit": "kg"}
